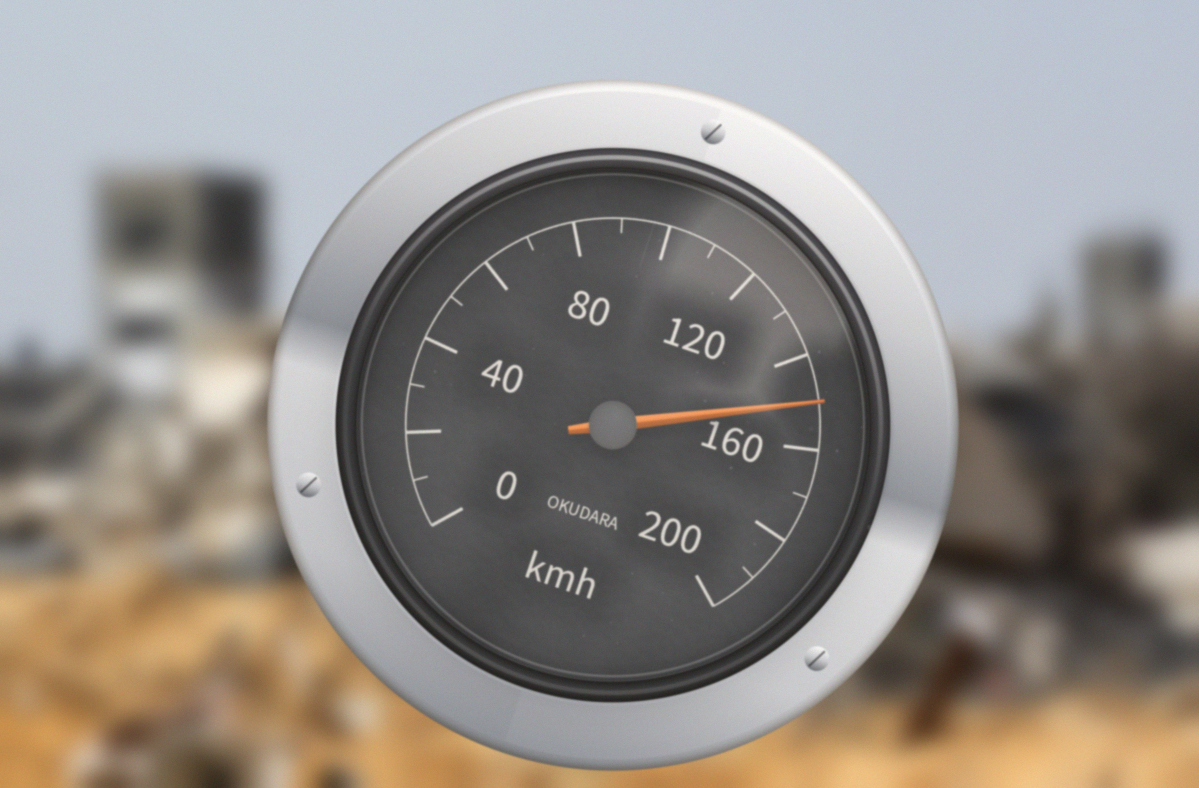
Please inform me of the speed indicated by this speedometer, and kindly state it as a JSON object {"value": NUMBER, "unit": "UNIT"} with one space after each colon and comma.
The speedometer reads {"value": 150, "unit": "km/h"}
